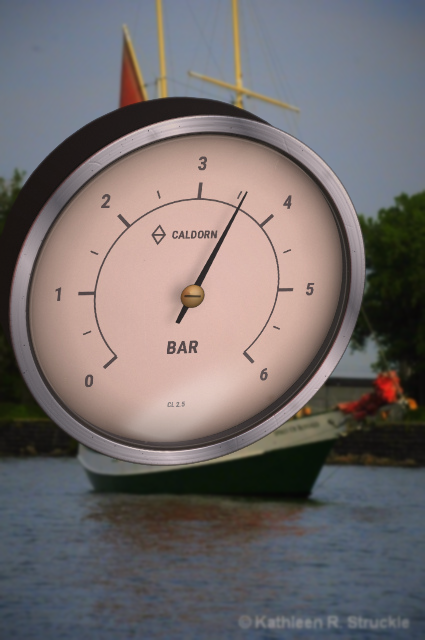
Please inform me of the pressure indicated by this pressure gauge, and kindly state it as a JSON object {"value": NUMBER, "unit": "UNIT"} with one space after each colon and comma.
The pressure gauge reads {"value": 3.5, "unit": "bar"}
